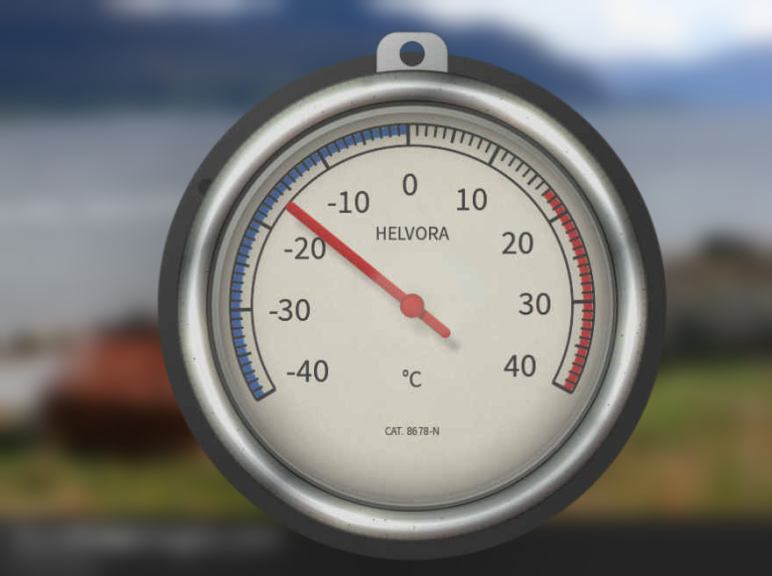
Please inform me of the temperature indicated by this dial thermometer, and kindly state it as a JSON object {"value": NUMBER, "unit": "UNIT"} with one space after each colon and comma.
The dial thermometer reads {"value": -16.5, "unit": "°C"}
